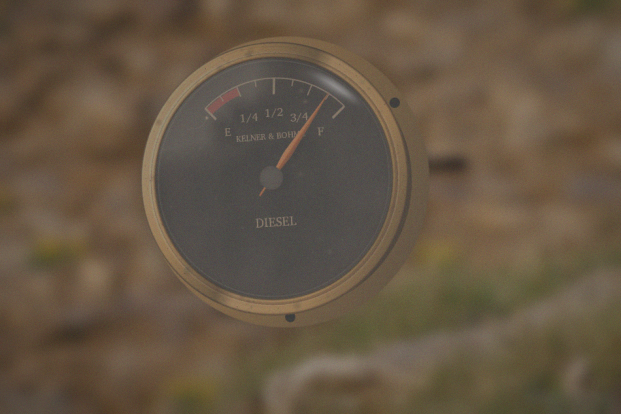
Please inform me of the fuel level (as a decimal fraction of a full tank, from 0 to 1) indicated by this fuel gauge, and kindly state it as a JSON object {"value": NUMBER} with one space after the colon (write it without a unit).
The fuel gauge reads {"value": 0.875}
